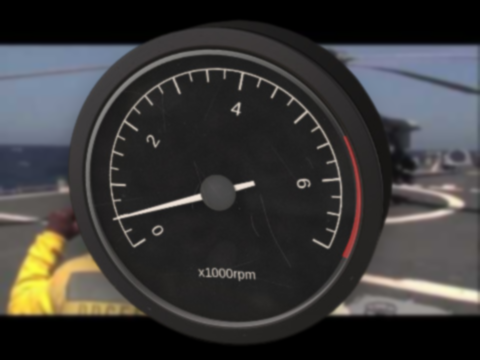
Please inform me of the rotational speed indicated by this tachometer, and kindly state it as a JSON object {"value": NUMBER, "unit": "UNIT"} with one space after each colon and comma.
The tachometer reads {"value": 500, "unit": "rpm"}
